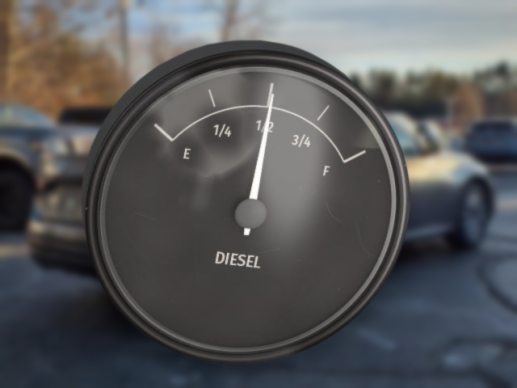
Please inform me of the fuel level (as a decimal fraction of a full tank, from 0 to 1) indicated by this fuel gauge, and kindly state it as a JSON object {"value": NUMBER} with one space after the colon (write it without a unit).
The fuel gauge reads {"value": 0.5}
